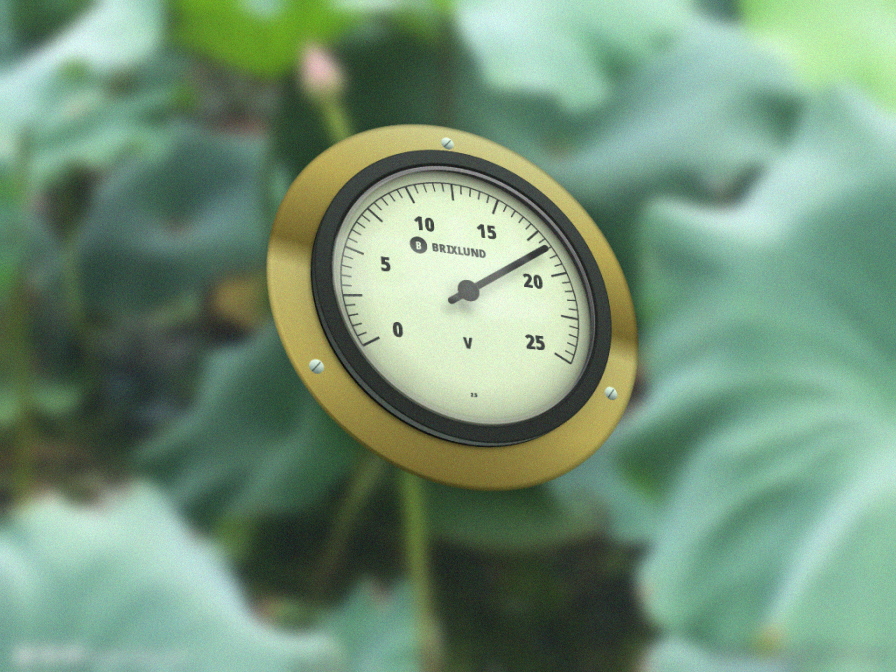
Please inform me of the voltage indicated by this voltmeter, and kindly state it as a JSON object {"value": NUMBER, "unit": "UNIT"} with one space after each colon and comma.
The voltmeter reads {"value": 18.5, "unit": "V"}
